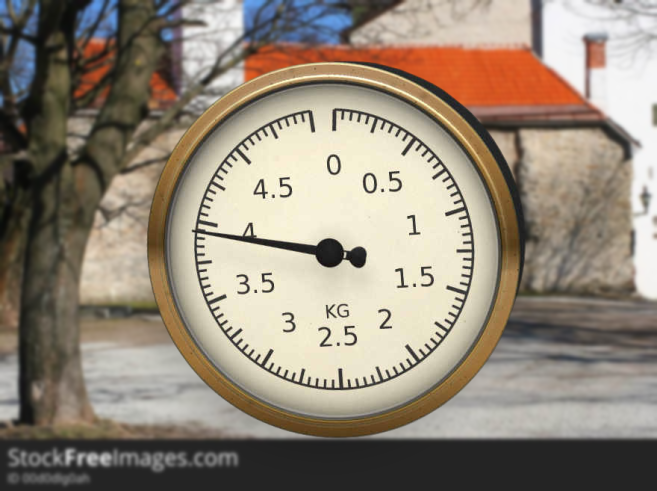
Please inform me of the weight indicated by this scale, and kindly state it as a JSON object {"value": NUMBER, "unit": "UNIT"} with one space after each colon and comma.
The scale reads {"value": 3.95, "unit": "kg"}
